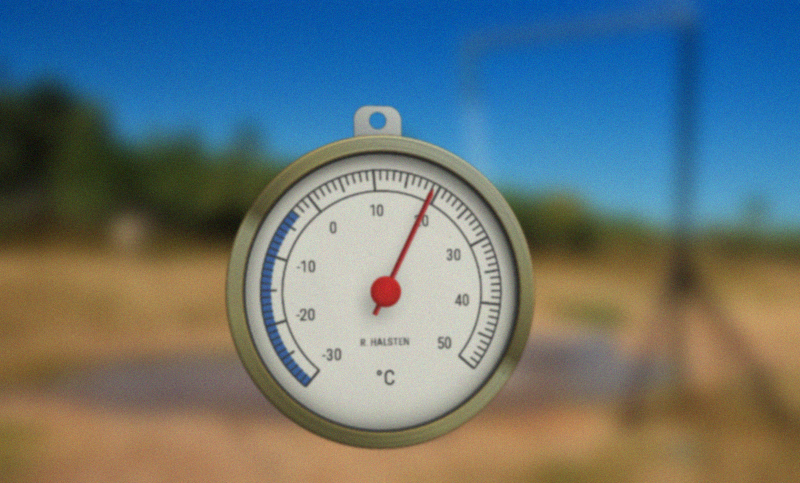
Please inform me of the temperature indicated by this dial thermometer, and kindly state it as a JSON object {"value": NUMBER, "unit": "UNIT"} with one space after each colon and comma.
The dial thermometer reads {"value": 19, "unit": "°C"}
